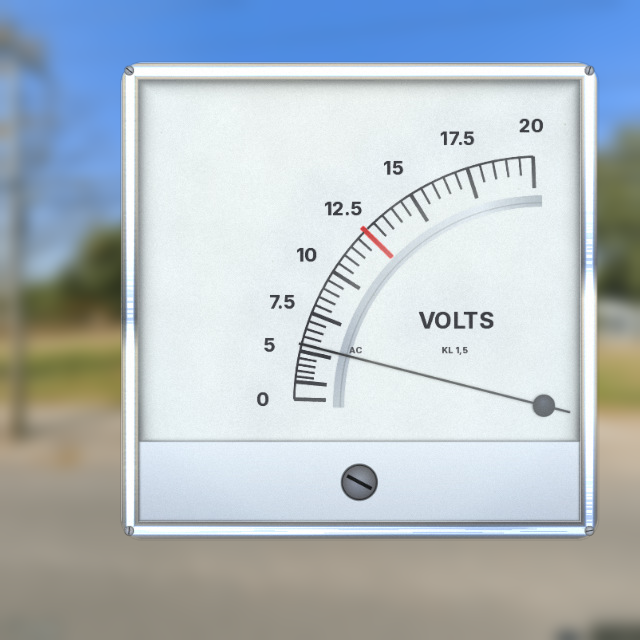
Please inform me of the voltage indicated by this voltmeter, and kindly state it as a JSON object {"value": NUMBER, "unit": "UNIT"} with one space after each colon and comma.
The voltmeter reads {"value": 5.5, "unit": "V"}
